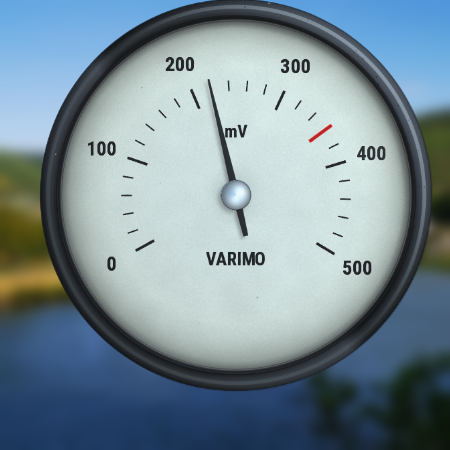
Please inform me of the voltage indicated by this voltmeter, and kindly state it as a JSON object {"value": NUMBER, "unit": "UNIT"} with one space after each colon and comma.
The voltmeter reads {"value": 220, "unit": "mV"}
